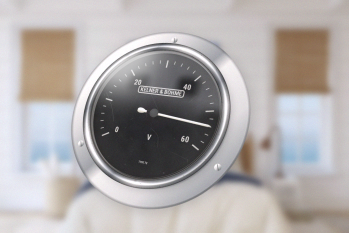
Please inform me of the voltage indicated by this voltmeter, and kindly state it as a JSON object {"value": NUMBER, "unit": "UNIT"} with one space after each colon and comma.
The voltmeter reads {"value": 54, "unit": "V"}
